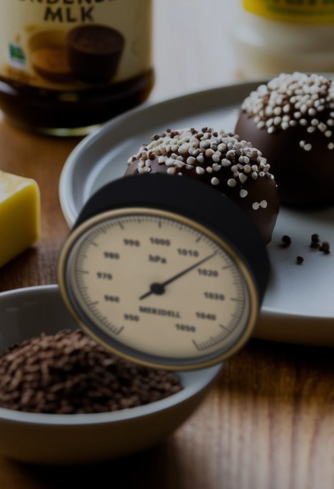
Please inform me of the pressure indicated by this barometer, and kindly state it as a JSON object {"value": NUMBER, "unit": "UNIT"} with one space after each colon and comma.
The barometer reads {"value": 1015, "unit": "hPa"}
